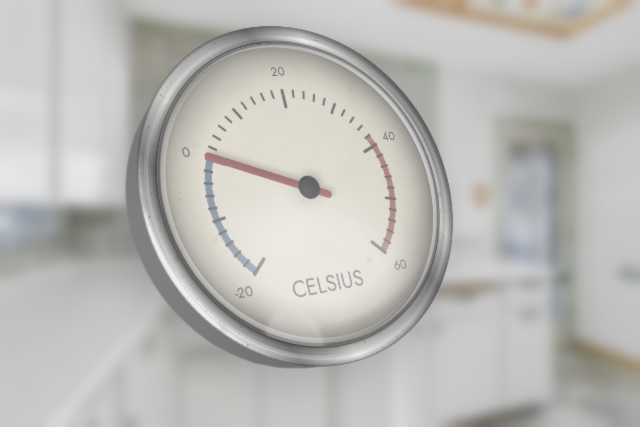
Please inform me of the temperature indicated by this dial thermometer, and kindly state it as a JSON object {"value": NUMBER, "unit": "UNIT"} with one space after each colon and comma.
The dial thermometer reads {"value": 0, "unit": "°C"}
